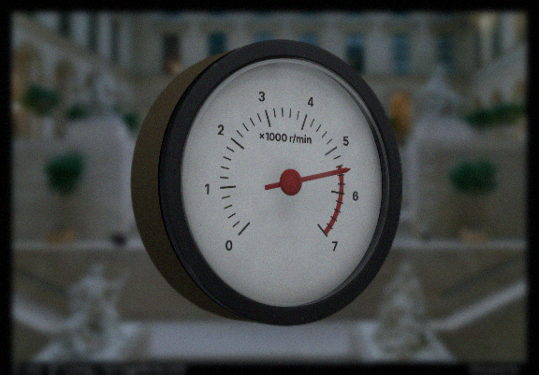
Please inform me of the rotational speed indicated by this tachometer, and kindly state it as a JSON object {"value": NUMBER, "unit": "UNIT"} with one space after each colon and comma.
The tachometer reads {"value": 5500, "unit": "rpm"}
